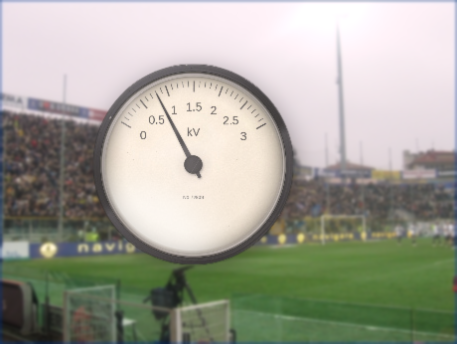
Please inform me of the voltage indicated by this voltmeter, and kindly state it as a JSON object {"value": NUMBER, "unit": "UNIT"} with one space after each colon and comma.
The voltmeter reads {"value": 0.8, "unit": "kV"}
